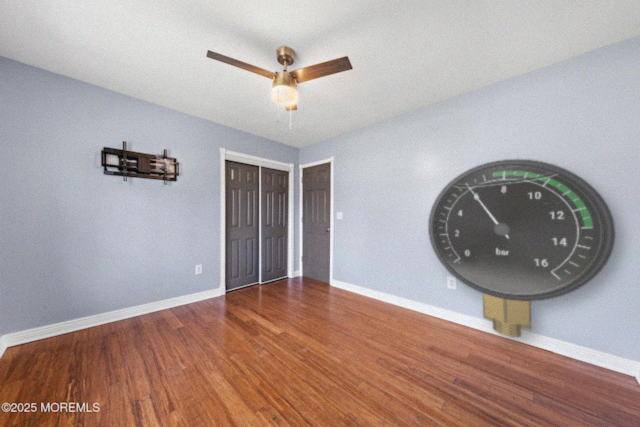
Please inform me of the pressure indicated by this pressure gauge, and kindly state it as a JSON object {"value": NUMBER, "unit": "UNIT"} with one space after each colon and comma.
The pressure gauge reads {"value": 6, "unit": "bar"}
